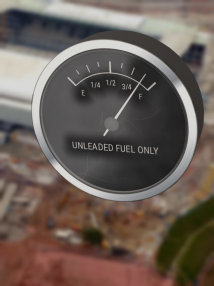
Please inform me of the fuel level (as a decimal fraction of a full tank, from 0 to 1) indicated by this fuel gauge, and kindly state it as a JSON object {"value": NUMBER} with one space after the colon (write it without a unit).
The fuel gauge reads {"value": 0.875}
